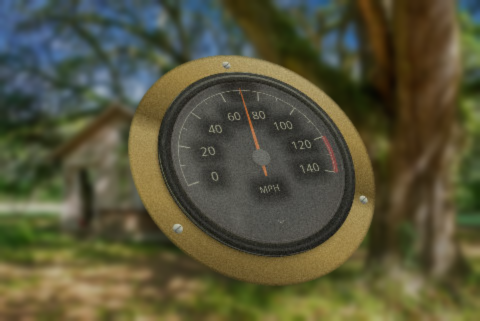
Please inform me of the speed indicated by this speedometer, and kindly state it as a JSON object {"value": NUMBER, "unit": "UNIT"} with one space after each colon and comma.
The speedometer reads {"value": 70, "unit": "mph"}
